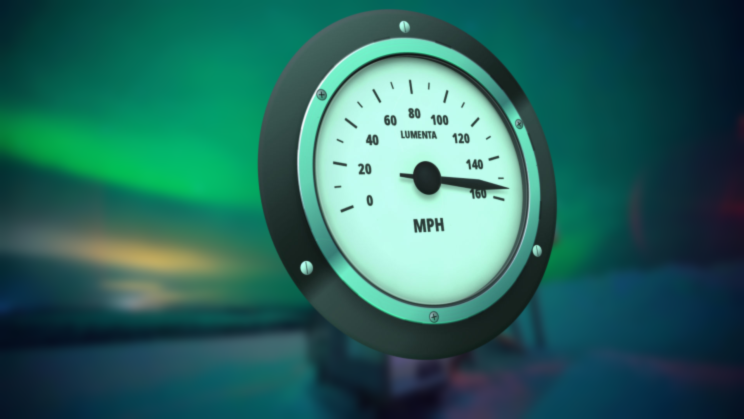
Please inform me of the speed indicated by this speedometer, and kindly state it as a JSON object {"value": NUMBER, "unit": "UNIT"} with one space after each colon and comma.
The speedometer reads {"value": 155, "unit": "mph"}
